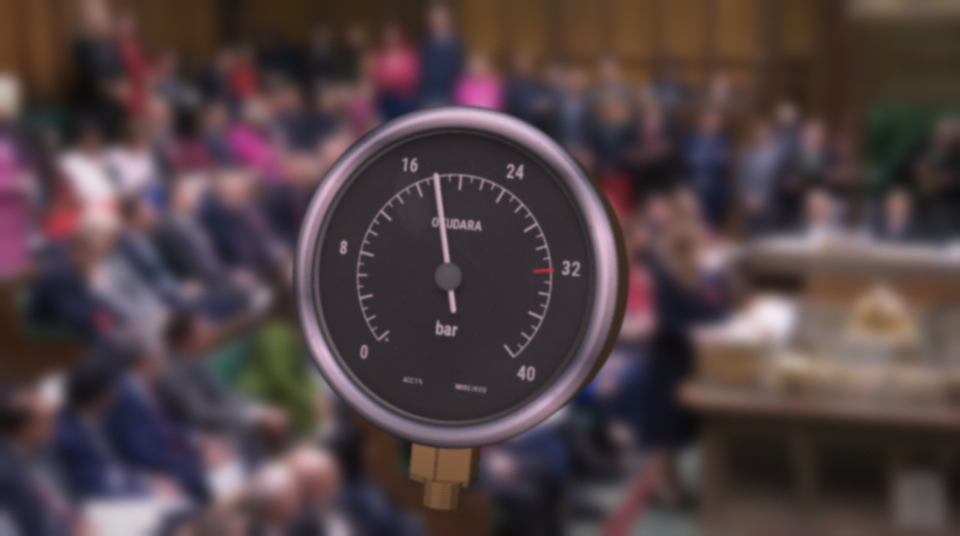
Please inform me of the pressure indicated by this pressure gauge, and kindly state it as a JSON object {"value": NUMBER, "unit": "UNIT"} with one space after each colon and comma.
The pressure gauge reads {"value": 18, "unit": "bar"}
